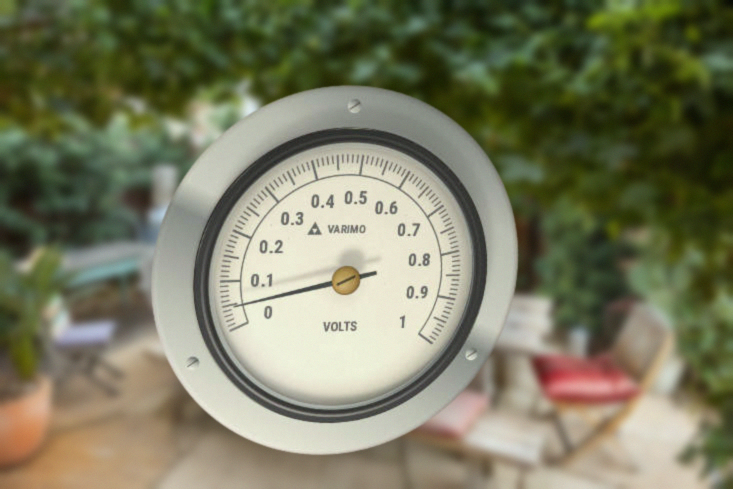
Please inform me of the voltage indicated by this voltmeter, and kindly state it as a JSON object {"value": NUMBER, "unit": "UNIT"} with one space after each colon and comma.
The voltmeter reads {"value": 0.05, "unit": "V"}
